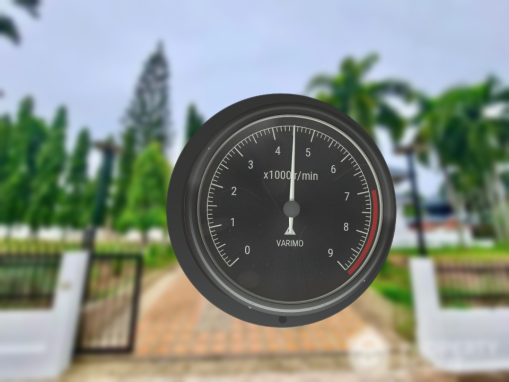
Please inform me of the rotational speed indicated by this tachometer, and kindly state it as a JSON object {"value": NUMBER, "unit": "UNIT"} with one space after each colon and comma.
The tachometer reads {"value": 4500, "unit": "rpm"}
